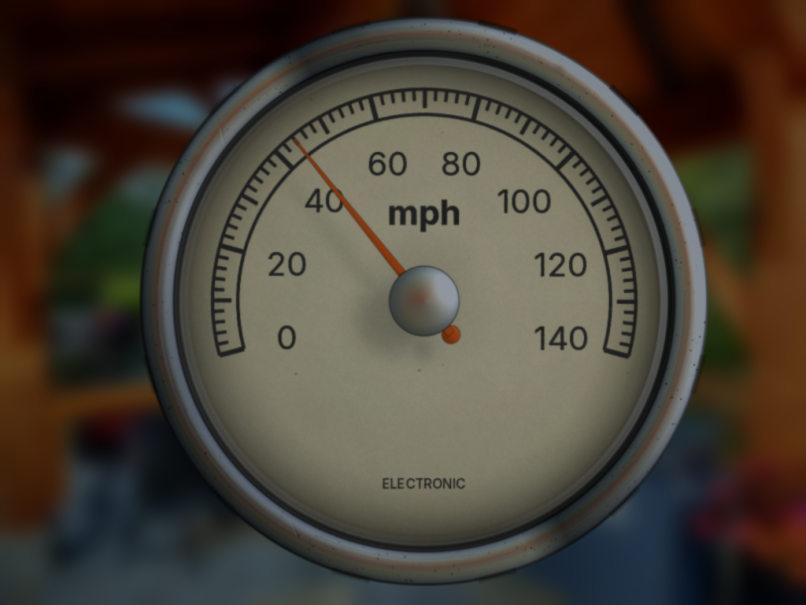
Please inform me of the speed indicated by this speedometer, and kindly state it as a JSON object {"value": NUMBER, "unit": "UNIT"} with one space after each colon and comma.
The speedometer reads {"value": 44, "unit": "mph"}
